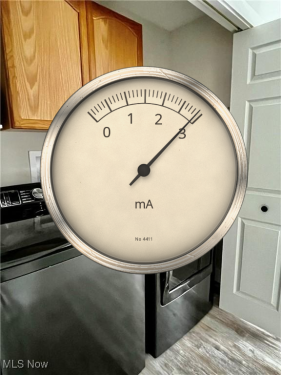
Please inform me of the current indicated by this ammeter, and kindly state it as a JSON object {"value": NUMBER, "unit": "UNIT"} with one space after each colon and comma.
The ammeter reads {"value": 2.9, "unit": "mA"}
